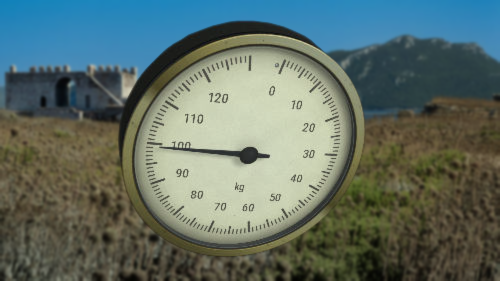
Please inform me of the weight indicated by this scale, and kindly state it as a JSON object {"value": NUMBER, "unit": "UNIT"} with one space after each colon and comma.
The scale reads {"value": 100, "unit": "kg"}
